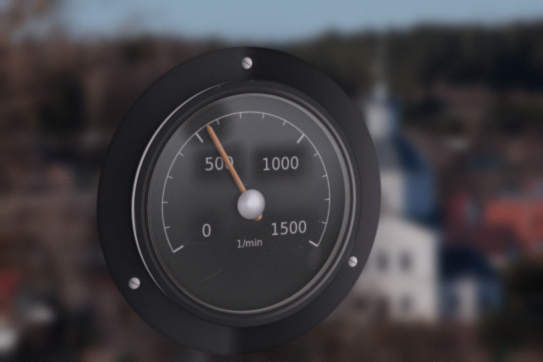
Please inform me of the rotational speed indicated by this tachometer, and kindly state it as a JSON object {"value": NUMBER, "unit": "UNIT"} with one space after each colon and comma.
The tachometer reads {"value": 550, "unit": "rpm"}
